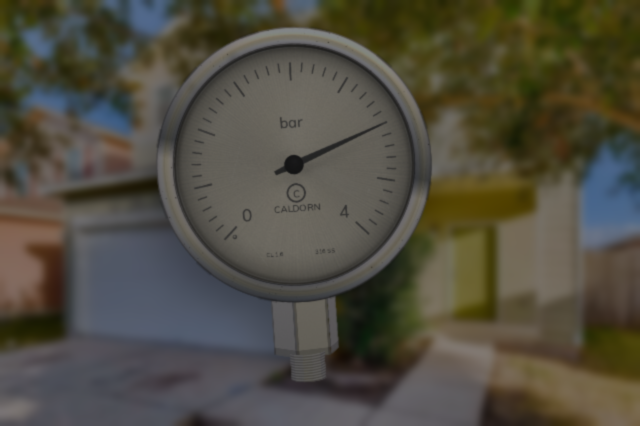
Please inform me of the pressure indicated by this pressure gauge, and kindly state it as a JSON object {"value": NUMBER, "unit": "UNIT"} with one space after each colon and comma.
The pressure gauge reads {"value": 3, "unit": "bar"}
